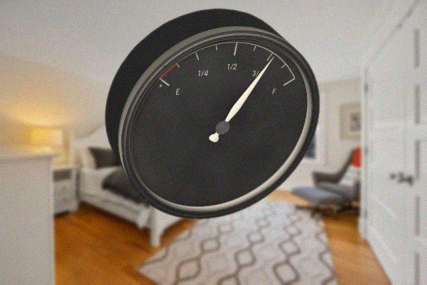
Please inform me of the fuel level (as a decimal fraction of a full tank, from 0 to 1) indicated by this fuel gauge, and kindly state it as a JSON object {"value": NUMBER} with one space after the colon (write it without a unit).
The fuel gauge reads {"value": 0.75}
